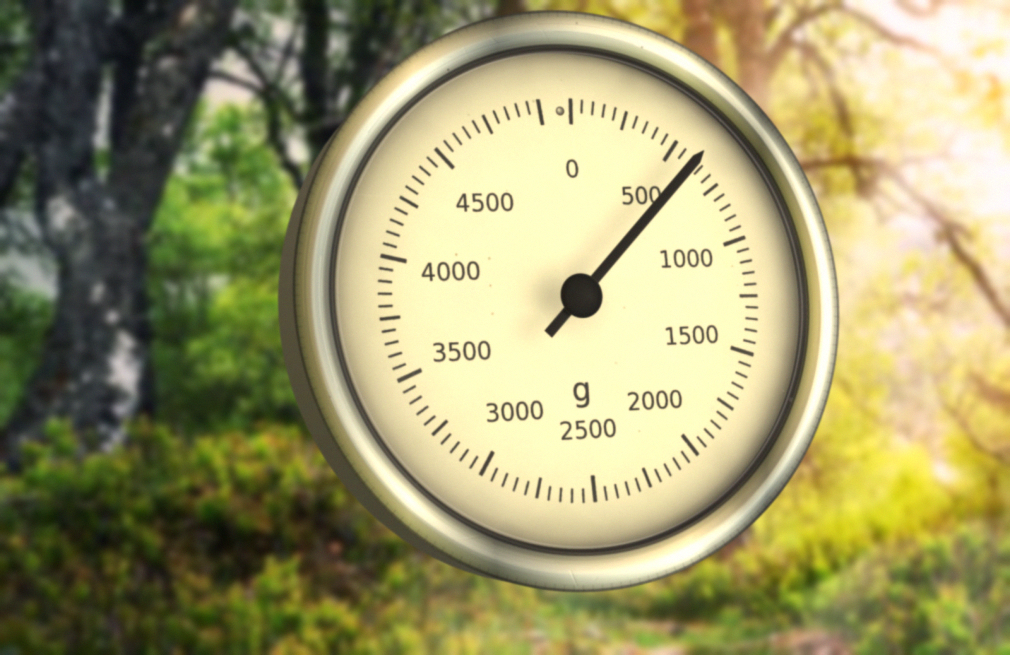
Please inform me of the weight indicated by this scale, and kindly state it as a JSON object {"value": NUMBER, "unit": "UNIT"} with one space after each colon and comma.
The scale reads {"value": 600, "unit": "g"}
